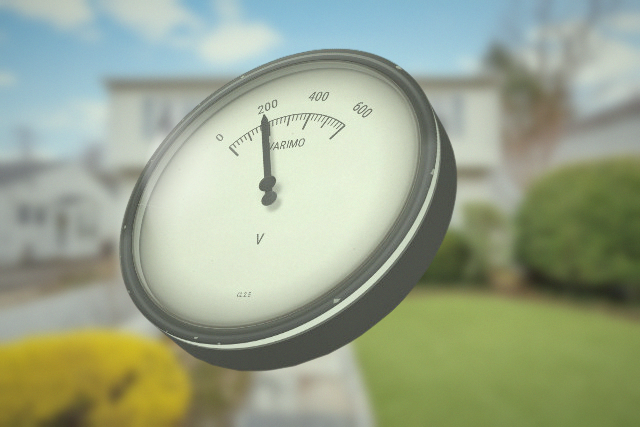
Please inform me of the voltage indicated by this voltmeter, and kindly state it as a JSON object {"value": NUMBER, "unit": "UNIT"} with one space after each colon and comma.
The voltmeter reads {"value": 200, "unit": "V"}
